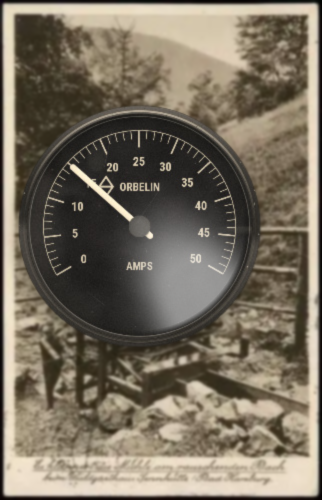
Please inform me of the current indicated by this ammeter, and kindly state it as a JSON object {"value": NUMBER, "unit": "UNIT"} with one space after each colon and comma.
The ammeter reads {"value": 15, "unit": "A"}
